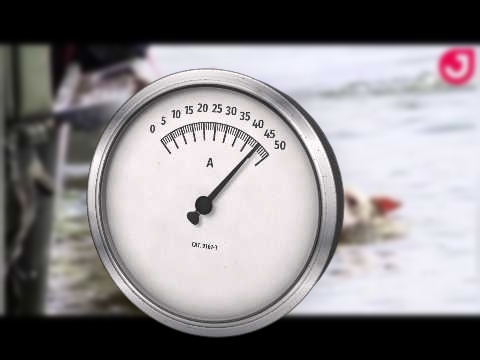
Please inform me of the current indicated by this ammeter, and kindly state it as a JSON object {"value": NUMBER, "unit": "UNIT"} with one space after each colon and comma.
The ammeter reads {"value": 45, "unit": "A"}
